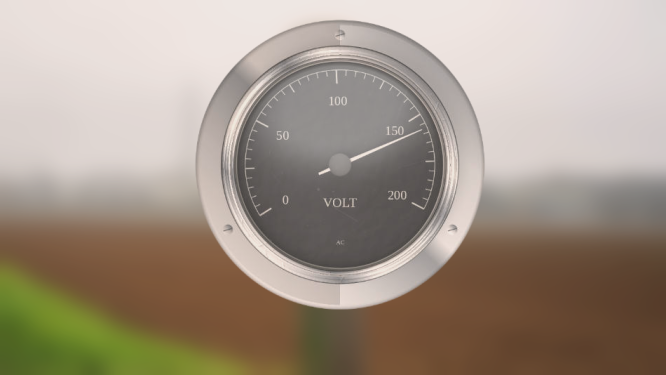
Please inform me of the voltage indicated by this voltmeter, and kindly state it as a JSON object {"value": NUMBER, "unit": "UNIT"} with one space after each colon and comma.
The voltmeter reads {"value": 157.5, "unit": "V"}
